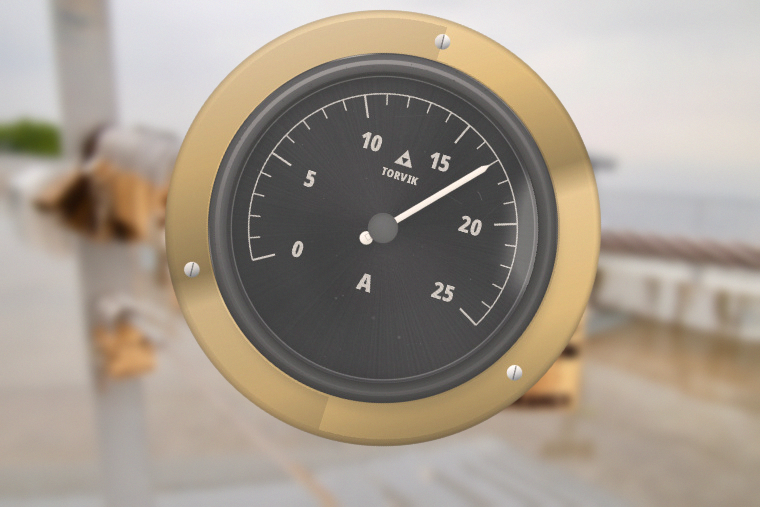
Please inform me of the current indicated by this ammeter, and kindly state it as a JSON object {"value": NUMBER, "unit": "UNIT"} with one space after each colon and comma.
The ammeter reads {"value": 17, "unit": "A"}
